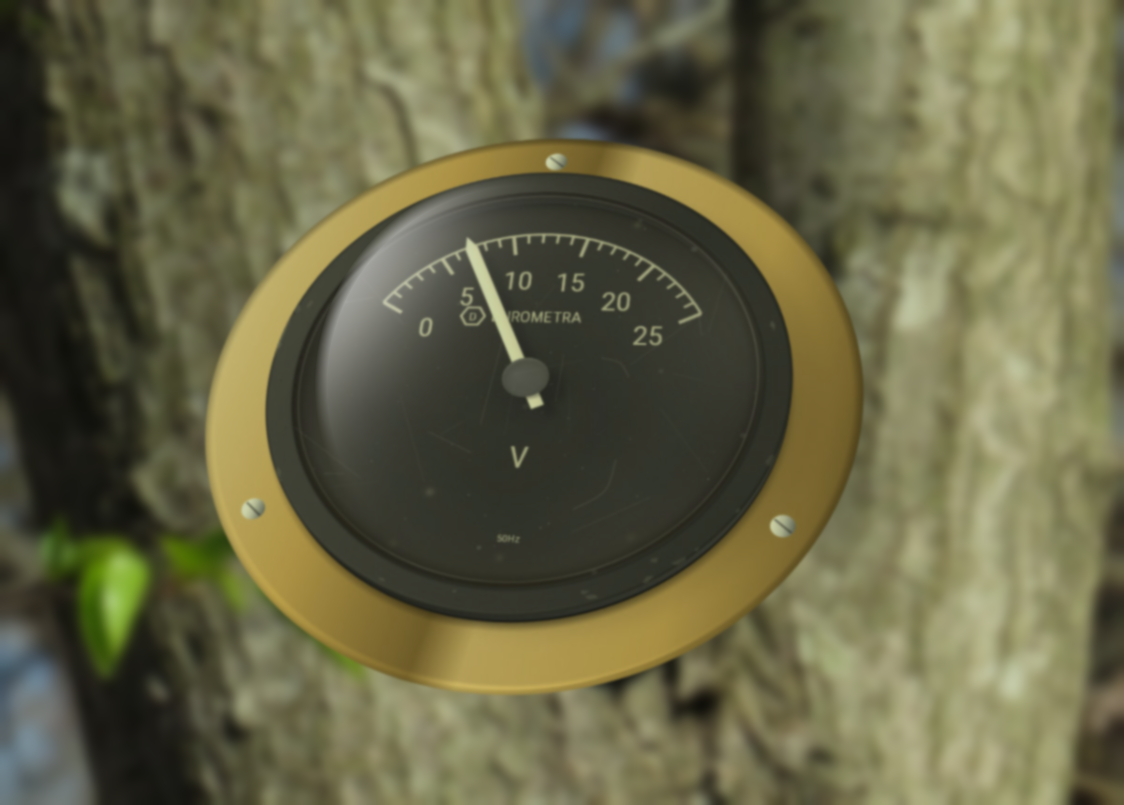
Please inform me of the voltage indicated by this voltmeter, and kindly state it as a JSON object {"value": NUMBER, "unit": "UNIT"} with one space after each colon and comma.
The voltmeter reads {"value": 7, "unit": "V"}
